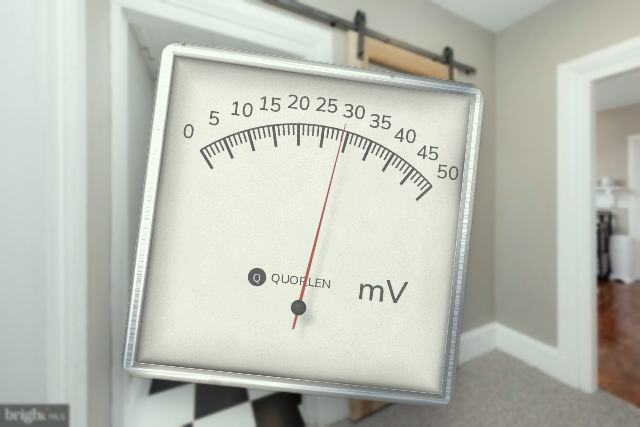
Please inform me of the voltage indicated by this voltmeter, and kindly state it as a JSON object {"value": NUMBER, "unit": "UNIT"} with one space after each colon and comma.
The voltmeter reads {"value": 29, "unit": "mV"}
